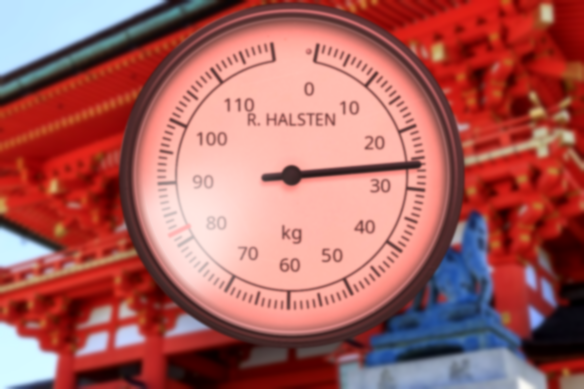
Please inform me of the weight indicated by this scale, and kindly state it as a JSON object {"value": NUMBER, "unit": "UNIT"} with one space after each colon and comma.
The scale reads {"value": 26, "unit": "kg"}
